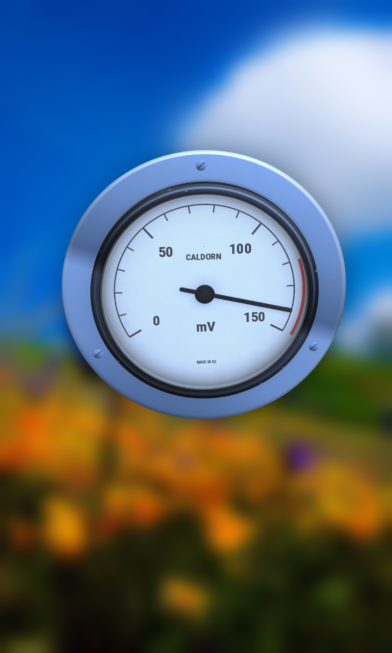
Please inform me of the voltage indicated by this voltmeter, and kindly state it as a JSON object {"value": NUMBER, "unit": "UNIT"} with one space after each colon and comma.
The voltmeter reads {"value": 140, "unit": "mV"}
